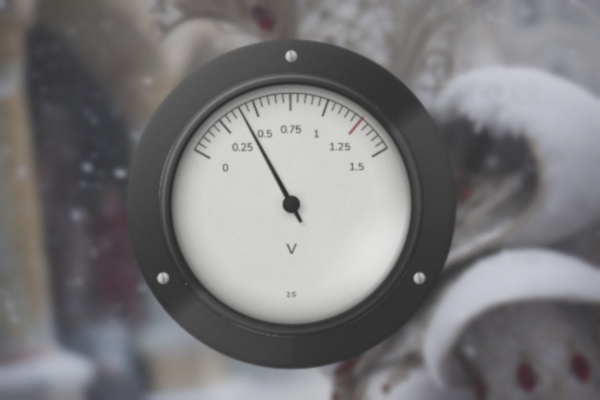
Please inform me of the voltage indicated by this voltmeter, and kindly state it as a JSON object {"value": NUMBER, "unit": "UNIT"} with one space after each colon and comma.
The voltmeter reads {"value": 0.4, "unit": "V"}
